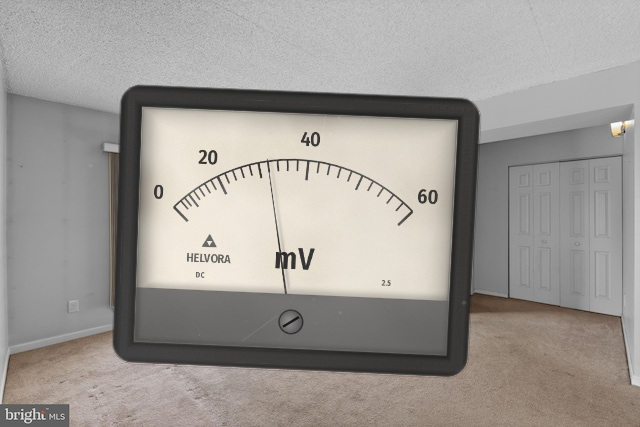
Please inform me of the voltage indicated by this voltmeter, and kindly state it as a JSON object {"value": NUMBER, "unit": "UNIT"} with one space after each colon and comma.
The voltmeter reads {"value": 32, "unit": "mV"}
